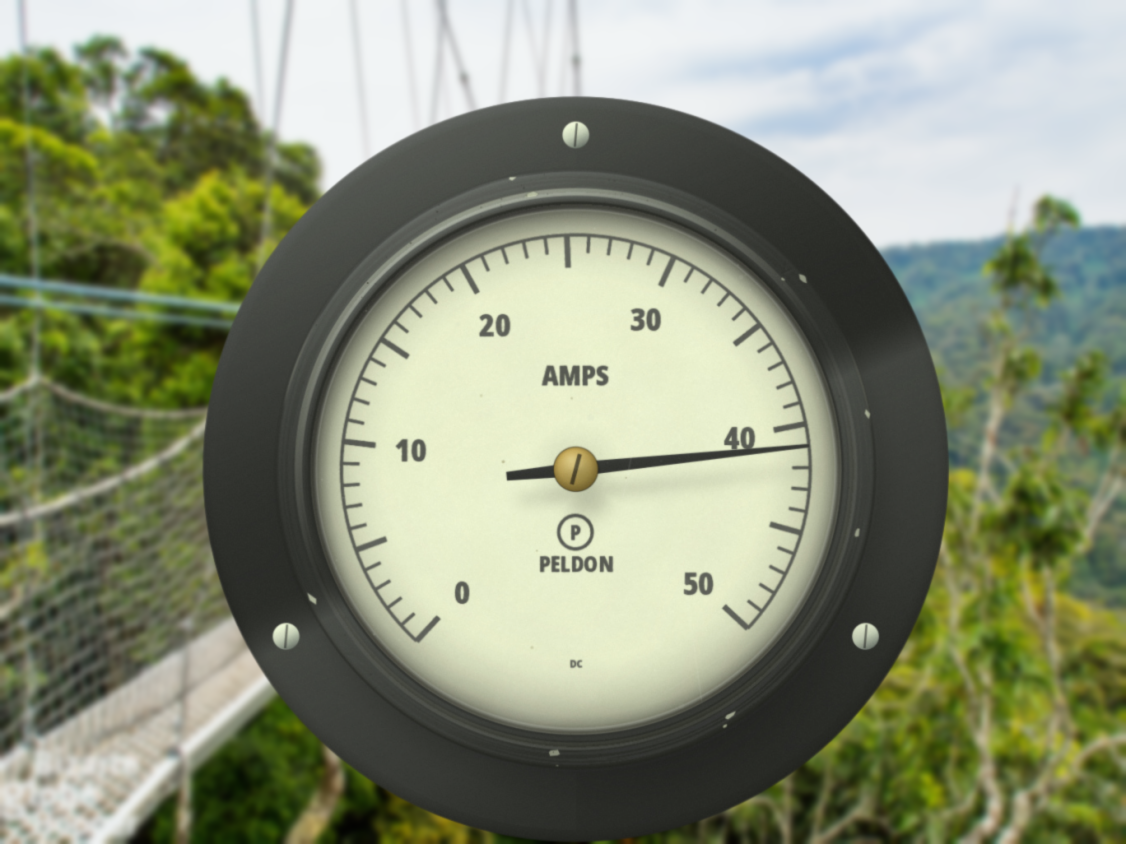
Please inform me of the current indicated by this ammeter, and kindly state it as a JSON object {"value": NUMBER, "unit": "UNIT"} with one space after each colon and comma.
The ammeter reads {"value": 41, "unit": "A"}
